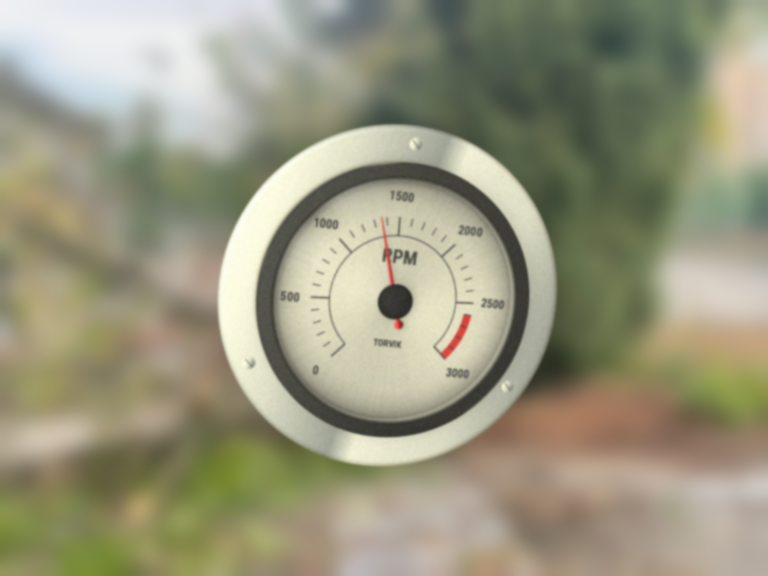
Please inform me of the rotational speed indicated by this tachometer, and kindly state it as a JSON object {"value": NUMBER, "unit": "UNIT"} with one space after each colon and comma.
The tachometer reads {"value": 1350, "unit": "rpm"}
